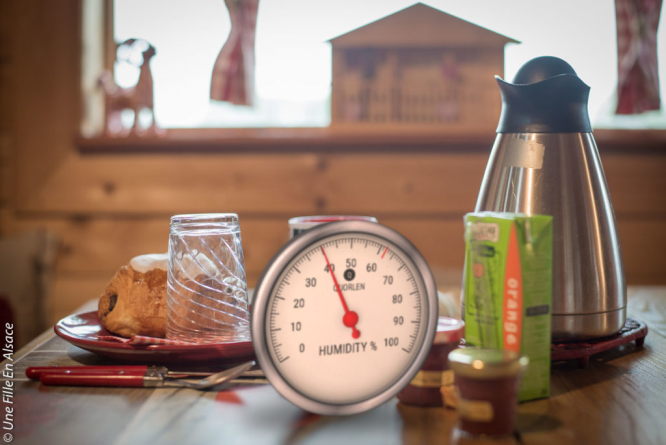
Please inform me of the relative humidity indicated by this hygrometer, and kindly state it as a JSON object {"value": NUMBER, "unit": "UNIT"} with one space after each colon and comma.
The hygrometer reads {"value": 40, "unit": "%"}
